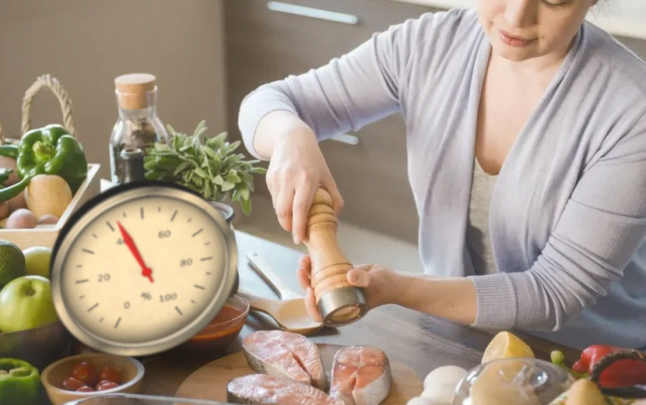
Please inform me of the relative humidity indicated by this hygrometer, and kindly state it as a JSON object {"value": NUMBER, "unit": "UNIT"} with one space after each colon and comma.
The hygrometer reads {"value": 42.5, "unit": "%"}
